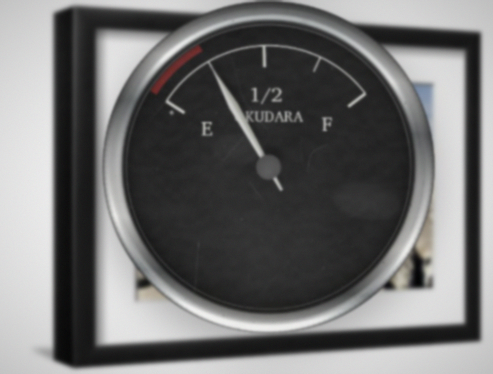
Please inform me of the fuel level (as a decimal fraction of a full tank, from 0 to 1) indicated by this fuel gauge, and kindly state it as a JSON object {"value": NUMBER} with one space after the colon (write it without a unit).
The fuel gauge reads {"value": 0.25}
